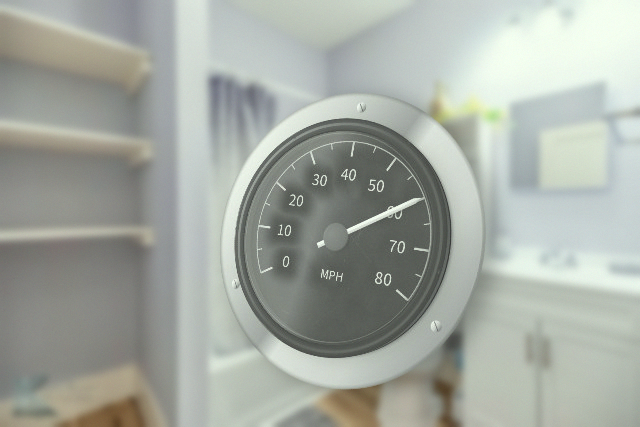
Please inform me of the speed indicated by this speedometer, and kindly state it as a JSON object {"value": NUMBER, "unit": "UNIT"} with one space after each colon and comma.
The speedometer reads {"value": 60, "unit": "mph"}
